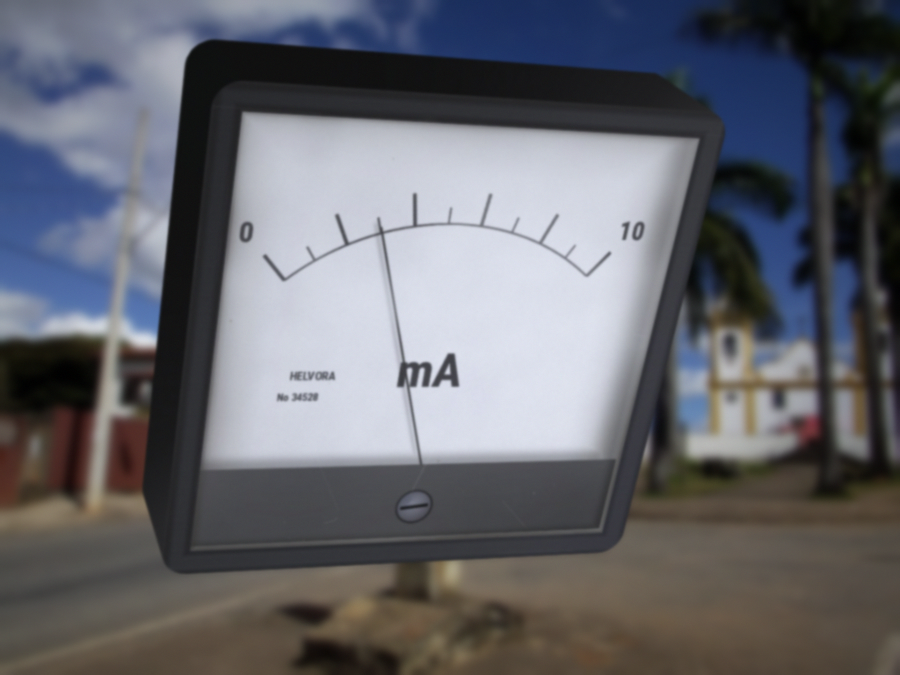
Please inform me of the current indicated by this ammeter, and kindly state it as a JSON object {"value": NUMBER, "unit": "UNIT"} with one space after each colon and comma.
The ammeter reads {"value": 3, "unit": "mA"}
